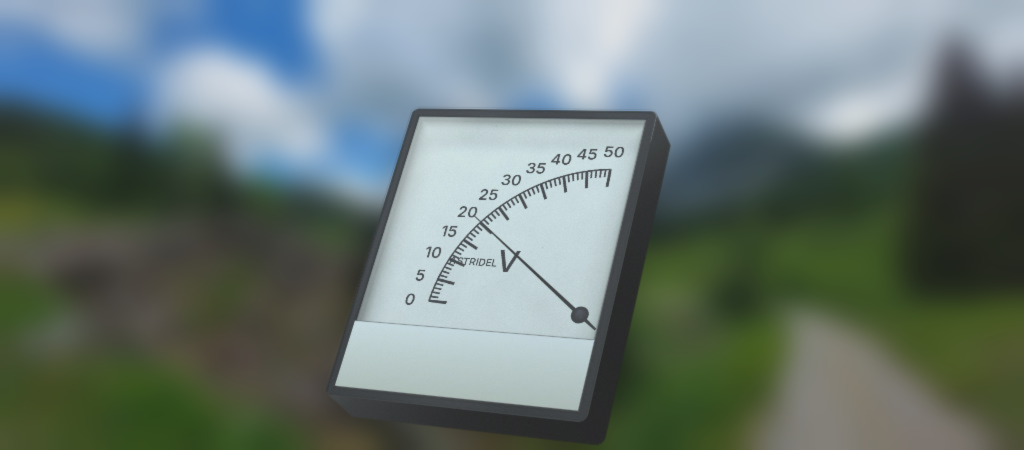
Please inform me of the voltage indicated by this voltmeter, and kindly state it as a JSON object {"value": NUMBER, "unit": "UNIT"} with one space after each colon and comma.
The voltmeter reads {"value": 20, "unit": "V"}
